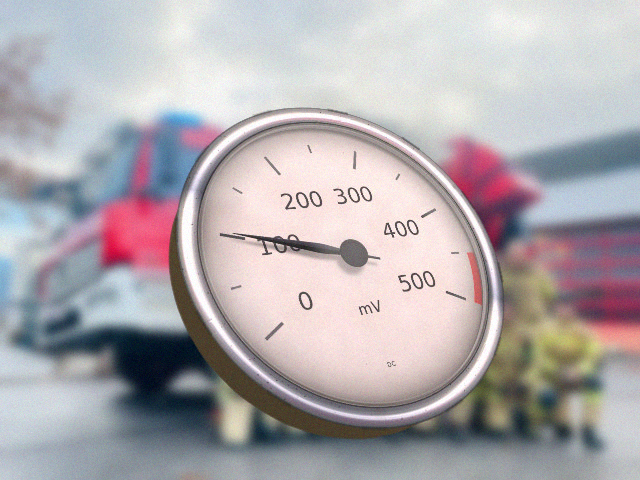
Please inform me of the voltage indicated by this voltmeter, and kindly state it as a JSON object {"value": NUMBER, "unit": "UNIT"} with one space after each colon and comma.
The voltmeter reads {"value": 100, "unit": "mV"}
